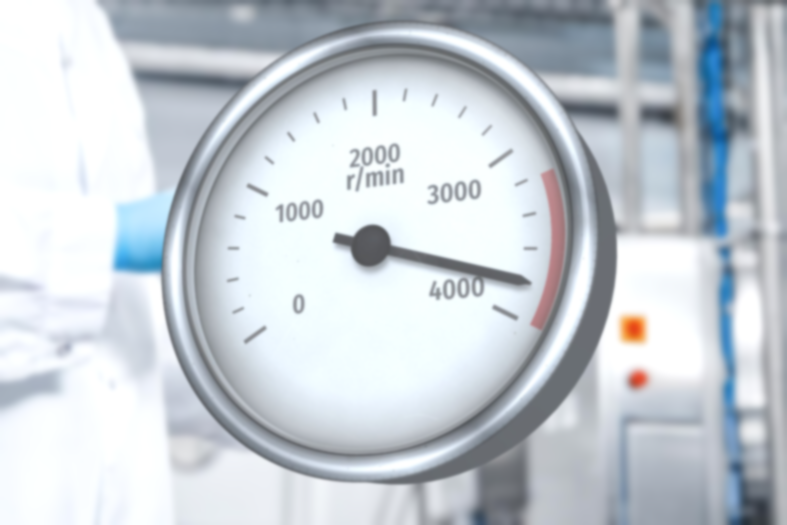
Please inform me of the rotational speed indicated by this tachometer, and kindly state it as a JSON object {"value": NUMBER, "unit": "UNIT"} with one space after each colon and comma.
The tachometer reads {"value": 3800, "unit": "rpm"}
